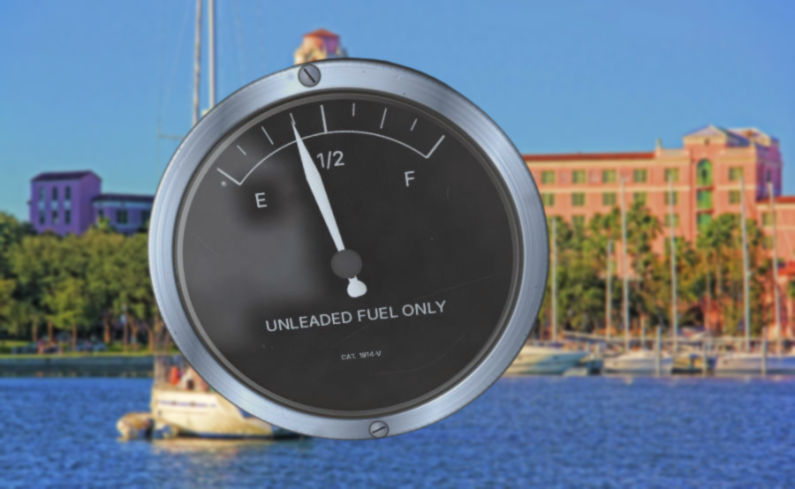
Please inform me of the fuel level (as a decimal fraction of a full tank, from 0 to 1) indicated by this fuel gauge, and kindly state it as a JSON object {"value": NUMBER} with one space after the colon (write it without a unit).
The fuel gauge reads {"value": 0.375}
